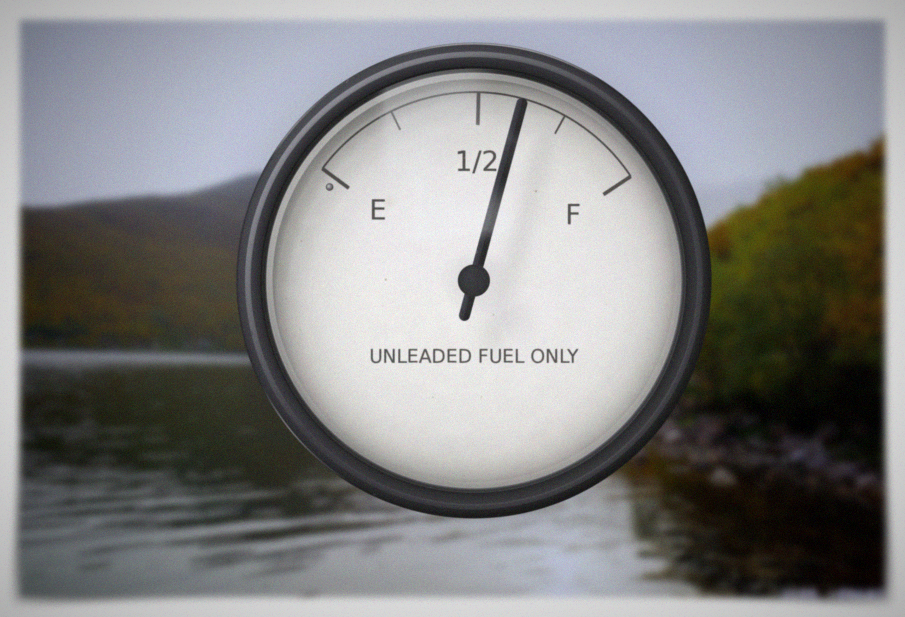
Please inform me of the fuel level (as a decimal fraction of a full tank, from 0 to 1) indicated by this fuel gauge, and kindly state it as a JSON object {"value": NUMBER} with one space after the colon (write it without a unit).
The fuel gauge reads {"value": 0.625}
